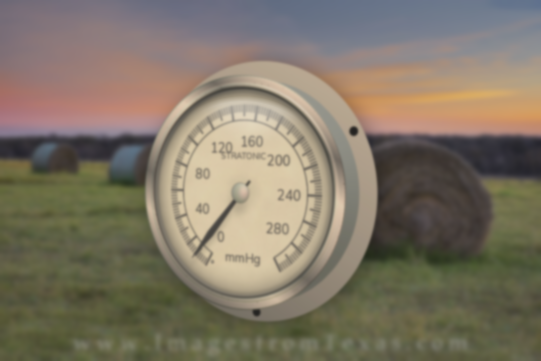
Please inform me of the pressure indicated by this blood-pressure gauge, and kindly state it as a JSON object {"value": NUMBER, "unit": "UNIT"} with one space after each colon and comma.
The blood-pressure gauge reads {"value": 10, "unit": "mmHg"}
